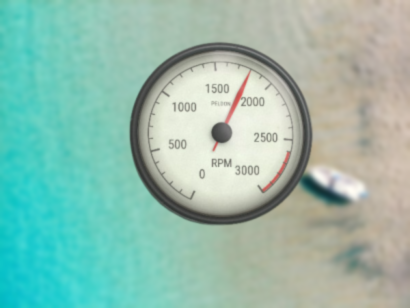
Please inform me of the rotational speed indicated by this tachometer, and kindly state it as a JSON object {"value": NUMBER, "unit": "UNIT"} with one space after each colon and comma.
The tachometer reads {"value": 1800, "unit": "rpm"}
